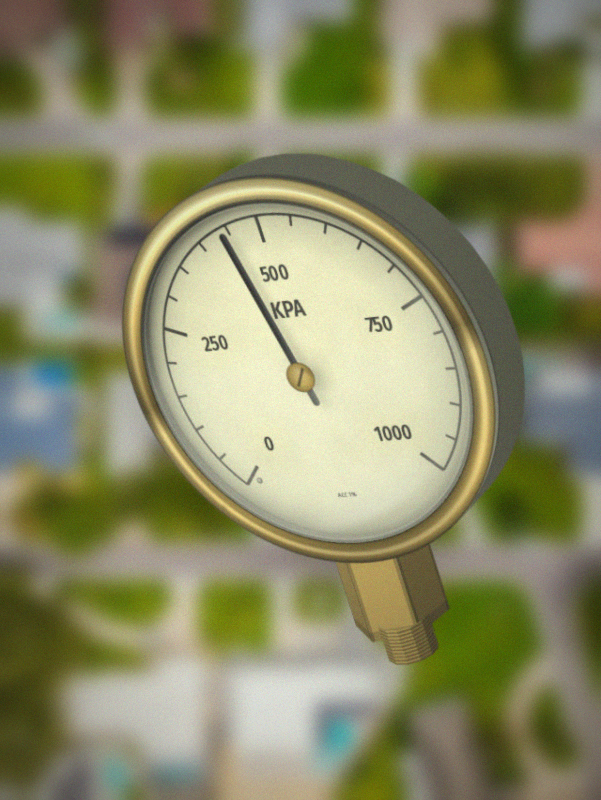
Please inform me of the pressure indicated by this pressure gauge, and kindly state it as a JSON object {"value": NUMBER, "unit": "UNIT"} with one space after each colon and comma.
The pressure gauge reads {"value": 450, "unit": "kPa"}
